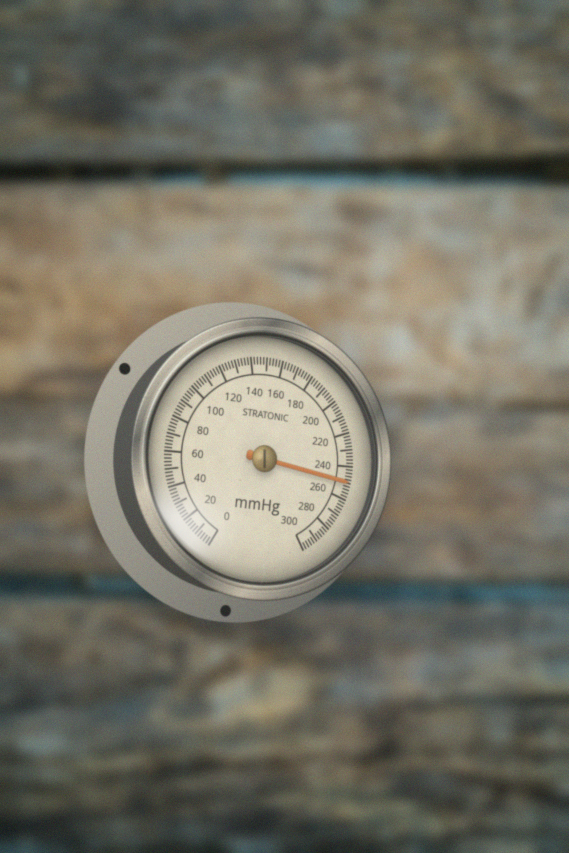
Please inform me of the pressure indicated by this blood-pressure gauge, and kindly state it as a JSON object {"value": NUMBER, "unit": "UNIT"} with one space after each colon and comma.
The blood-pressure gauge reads {"value": 250, "unit": "mmHg"}
